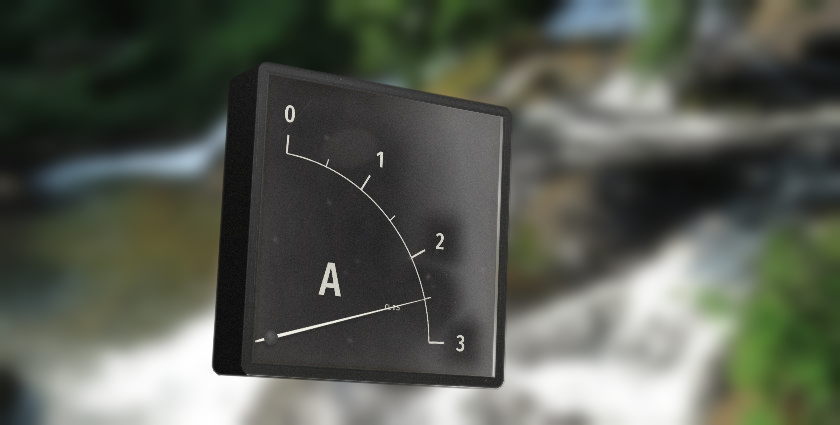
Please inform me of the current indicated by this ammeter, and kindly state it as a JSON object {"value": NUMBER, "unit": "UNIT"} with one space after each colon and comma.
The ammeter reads {"value": 2.5, "unit": "A"}
